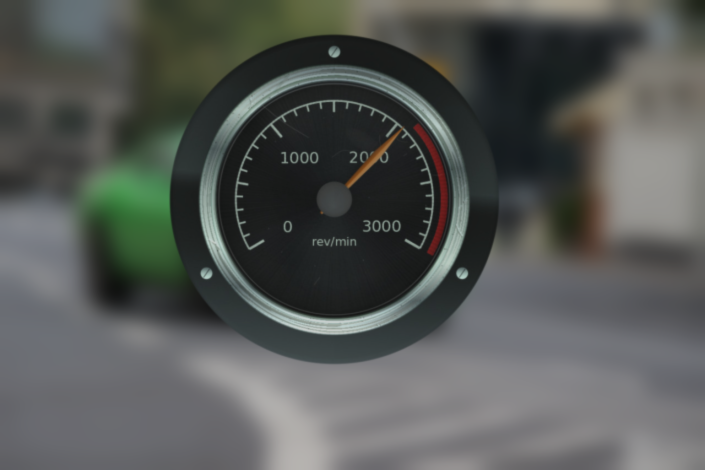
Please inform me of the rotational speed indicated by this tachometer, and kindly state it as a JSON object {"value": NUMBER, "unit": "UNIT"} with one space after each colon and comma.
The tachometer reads {"value": 2050, "unit": "rpm"}
